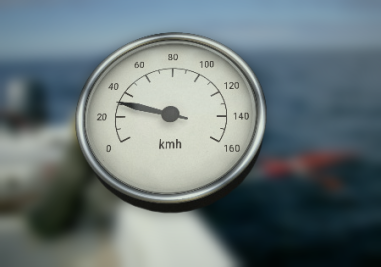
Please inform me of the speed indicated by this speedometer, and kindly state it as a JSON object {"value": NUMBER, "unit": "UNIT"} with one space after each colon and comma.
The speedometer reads {"value": 30, "unit": "km/h"}
